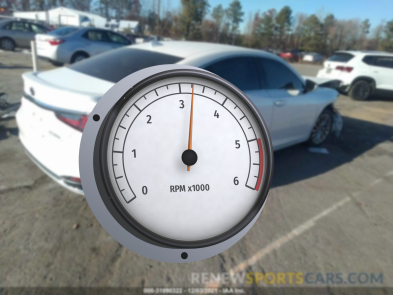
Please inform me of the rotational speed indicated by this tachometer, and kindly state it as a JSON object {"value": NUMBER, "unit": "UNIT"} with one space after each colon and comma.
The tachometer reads {"value": 3250, "unit": "rpm"}
